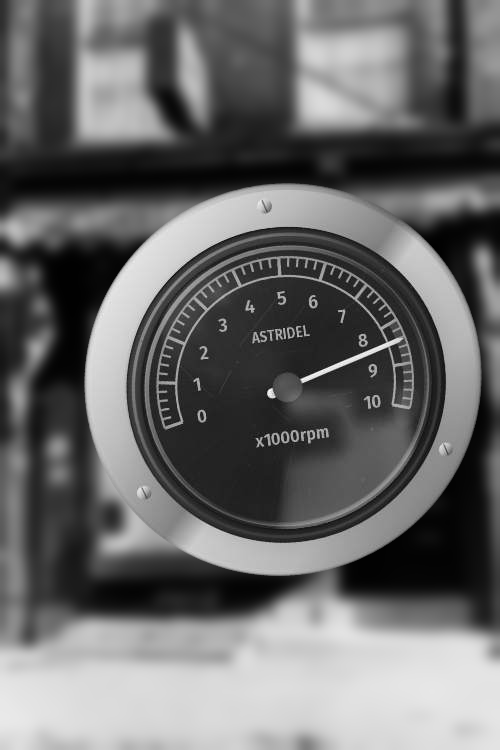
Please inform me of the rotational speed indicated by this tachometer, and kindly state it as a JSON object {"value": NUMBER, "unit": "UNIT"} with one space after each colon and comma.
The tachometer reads {"value": 8400, "unit": "rpm"}
